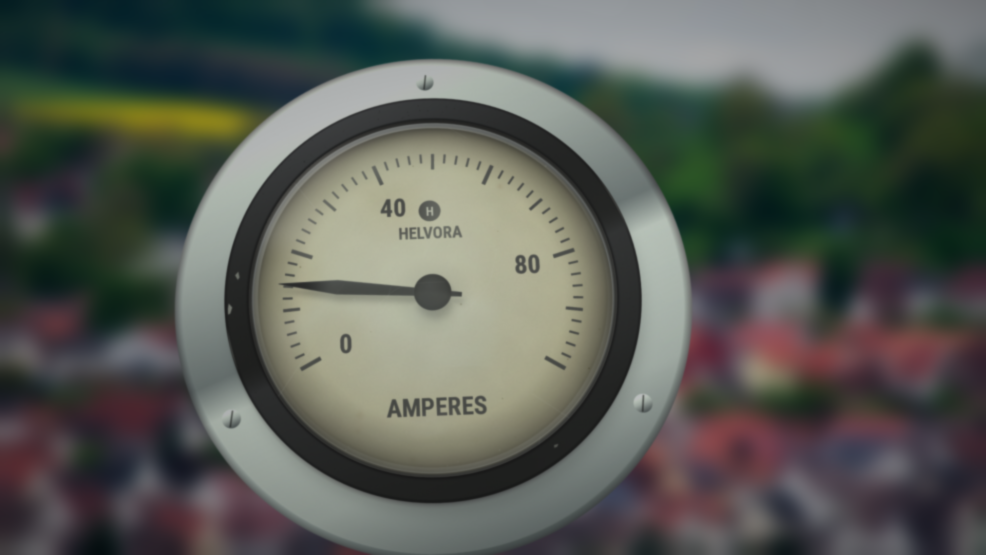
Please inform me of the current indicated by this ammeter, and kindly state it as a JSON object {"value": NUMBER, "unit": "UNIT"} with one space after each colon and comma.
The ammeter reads {"value": 14, "unit": "A"}
